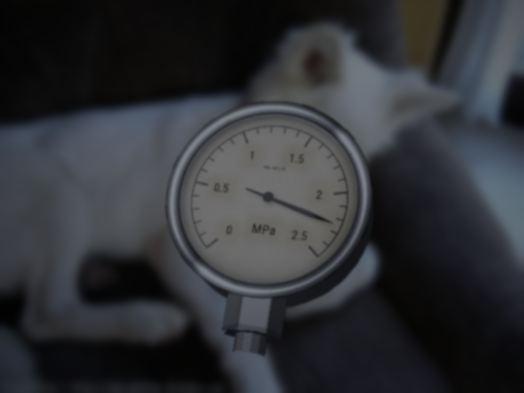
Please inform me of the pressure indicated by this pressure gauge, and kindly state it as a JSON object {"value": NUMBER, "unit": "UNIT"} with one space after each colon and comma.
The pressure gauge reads {"value": 2.25, "unit": "MPa"}
